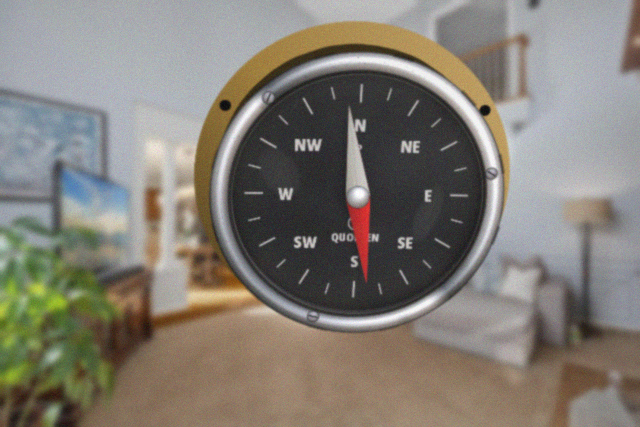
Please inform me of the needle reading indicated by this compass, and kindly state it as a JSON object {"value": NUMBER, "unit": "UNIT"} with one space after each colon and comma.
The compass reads {"value": 172.5, "unit": "°"}
